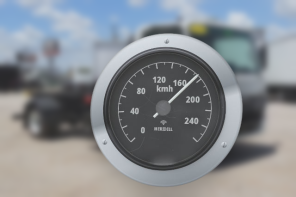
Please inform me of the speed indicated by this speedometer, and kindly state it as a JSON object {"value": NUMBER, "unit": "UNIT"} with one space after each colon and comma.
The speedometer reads {"value": 175, "unit": "km/h"}
